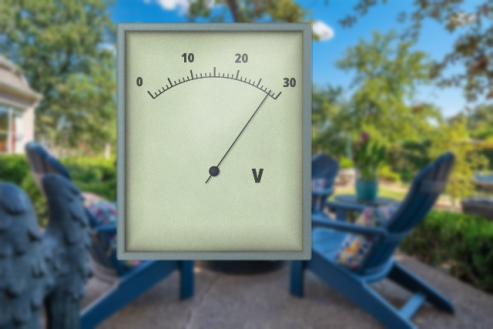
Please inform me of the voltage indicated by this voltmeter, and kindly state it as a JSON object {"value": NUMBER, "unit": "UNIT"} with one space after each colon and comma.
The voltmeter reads {"value": 28, "unit": "V"}
